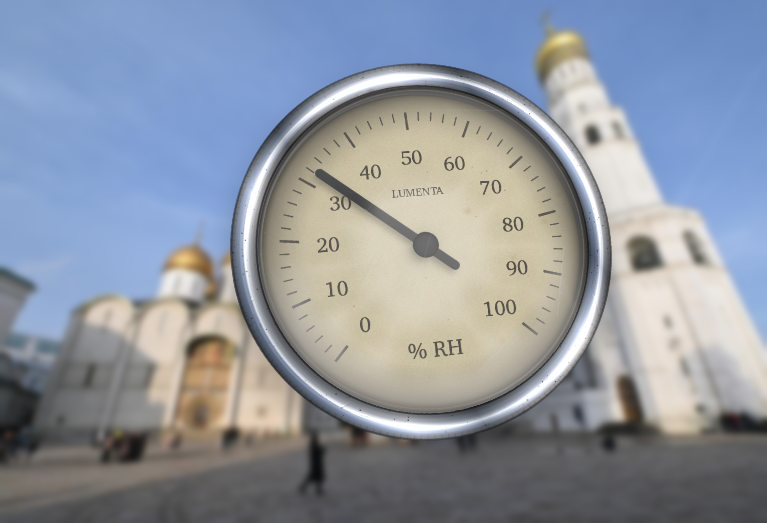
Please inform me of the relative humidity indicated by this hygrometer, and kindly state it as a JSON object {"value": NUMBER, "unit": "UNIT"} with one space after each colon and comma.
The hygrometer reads {"value": 32, "unit": "%"}
